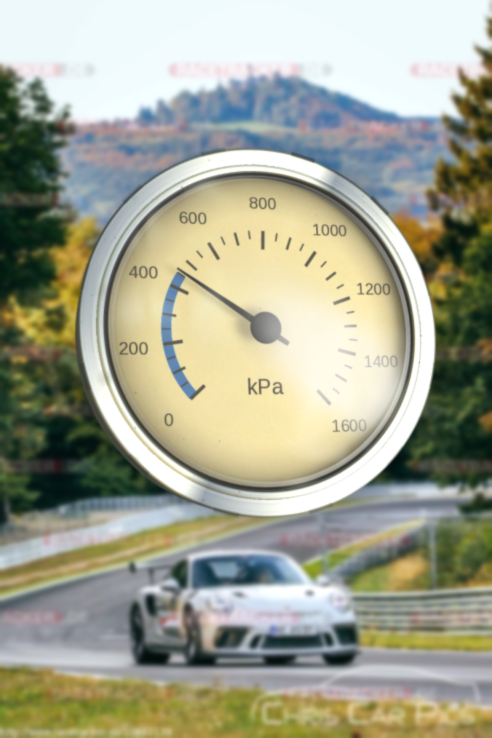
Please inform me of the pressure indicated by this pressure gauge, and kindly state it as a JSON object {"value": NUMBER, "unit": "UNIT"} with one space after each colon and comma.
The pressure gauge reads {"value": 450, "unit": "kPa"}
